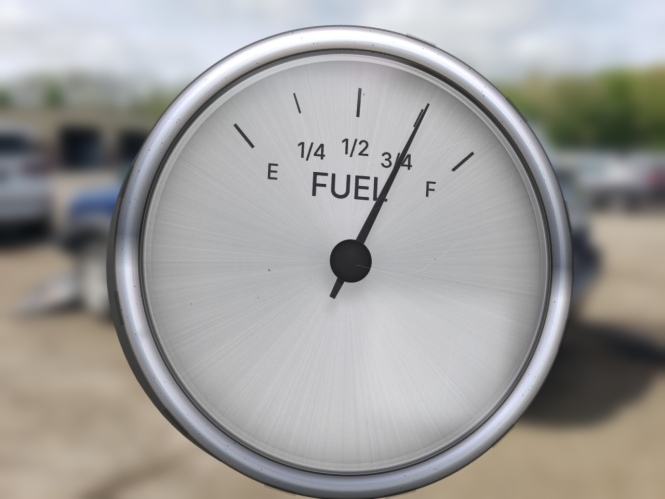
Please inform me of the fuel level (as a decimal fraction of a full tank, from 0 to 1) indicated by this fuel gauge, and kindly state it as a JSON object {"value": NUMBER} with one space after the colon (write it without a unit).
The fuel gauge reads {"value": 0.75}
